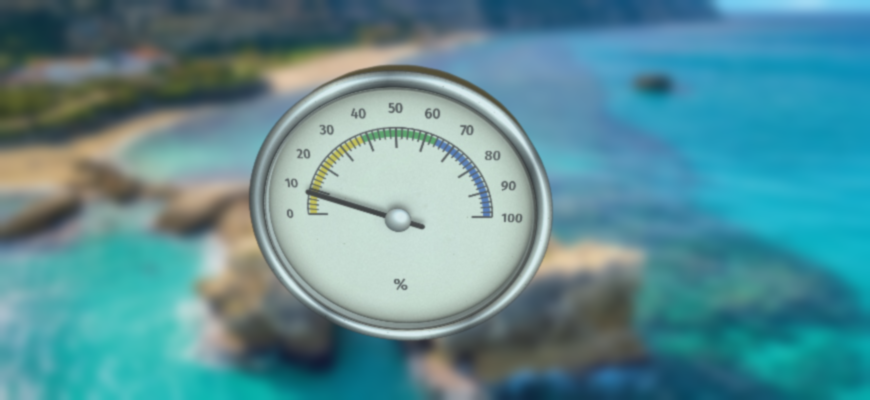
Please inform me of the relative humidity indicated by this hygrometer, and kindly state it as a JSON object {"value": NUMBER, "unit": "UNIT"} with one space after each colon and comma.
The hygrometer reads {"value": 10, "unit": "%"}
